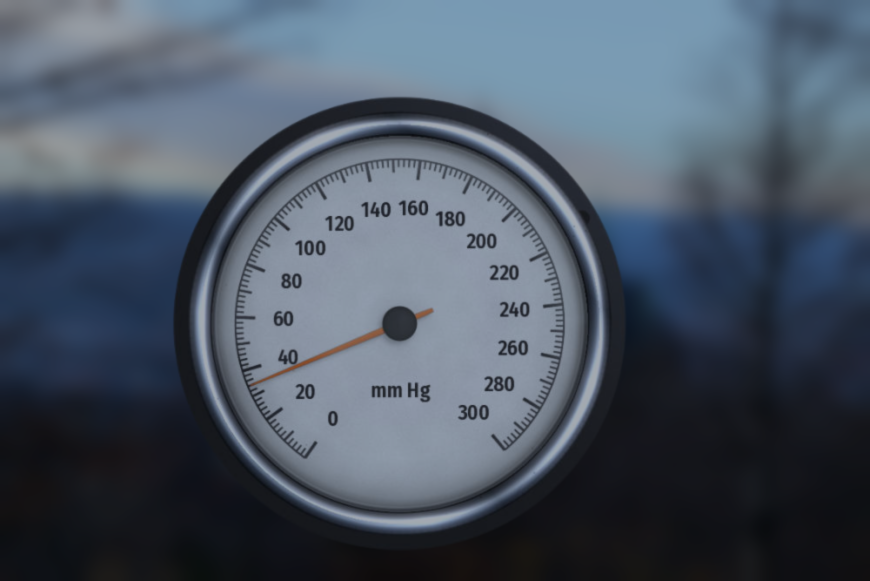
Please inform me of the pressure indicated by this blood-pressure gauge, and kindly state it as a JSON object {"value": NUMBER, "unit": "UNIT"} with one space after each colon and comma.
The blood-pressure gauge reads {"value": 34, "unit": "mmHg"}
